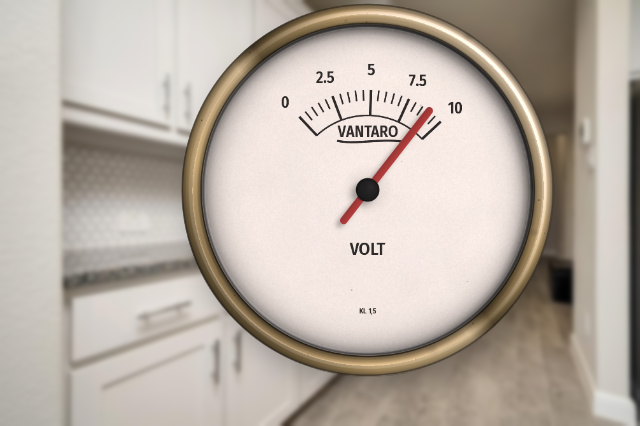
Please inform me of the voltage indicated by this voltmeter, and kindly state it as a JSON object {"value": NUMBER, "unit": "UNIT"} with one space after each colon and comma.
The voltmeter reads {"value": 9, "unit": "V"}
